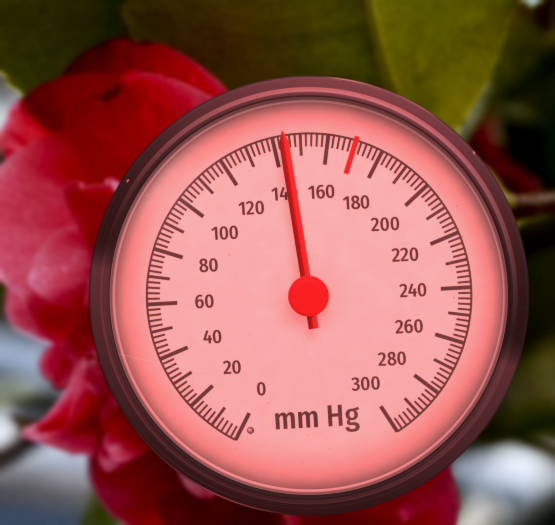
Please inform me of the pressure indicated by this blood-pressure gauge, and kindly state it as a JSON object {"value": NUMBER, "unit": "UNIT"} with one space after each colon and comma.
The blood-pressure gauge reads {"value": 144, "unit": "mmHg"}
